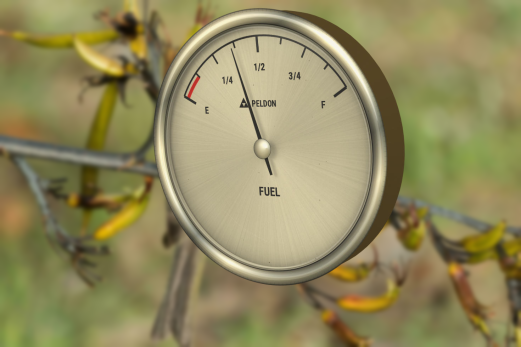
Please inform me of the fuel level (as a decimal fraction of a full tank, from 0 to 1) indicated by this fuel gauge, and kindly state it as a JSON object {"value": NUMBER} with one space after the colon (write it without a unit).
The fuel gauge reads {"value": 0.375}
